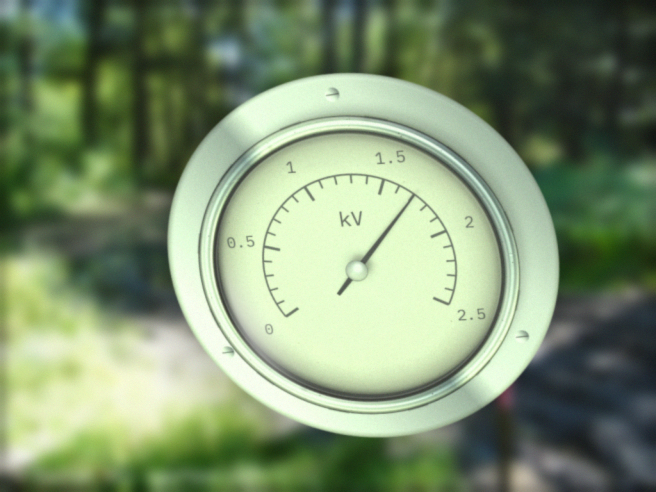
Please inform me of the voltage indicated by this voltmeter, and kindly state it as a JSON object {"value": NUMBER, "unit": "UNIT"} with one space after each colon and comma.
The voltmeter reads {"value": 1.7, "unit": "kV"}
